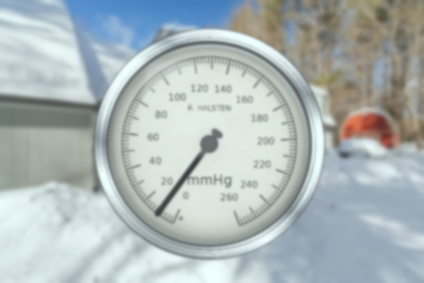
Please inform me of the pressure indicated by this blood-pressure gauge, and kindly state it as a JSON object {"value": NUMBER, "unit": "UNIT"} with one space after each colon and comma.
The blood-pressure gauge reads {"value": 10, "unit": "mmHg"}
